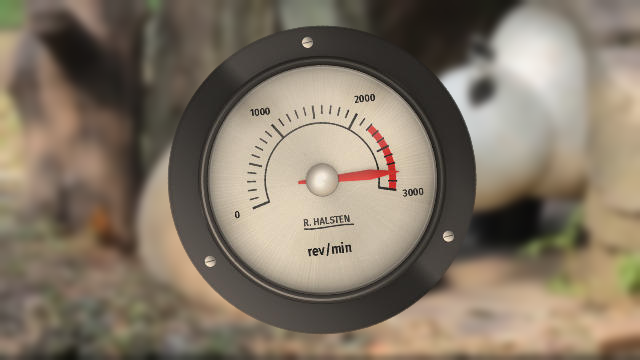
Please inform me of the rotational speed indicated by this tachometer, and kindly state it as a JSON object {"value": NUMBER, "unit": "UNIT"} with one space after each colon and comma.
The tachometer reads {"value": 2800, "unit": "rpm"}
